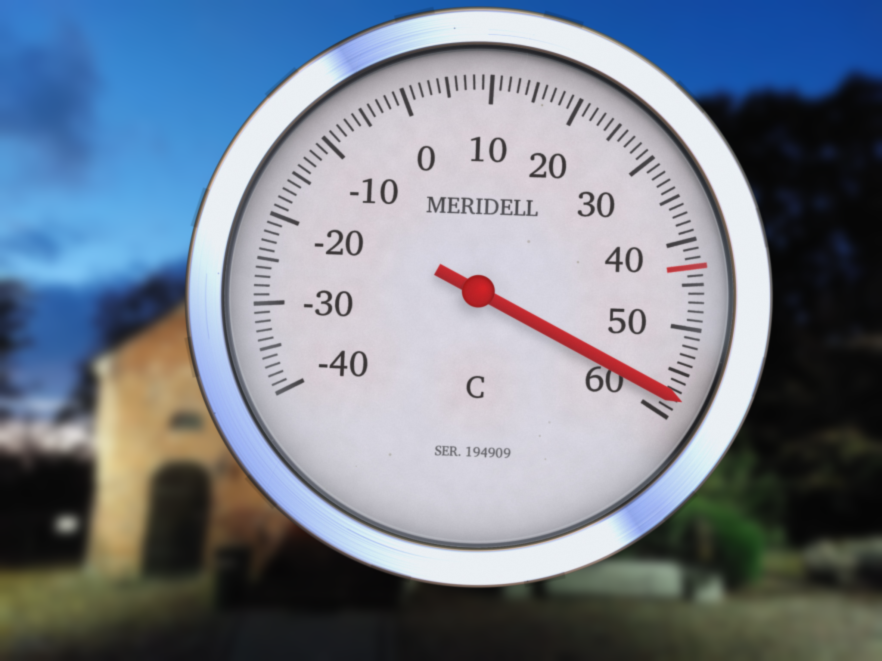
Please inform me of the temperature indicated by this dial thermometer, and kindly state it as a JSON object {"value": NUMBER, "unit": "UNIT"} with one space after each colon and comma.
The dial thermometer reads {"value": 58, "unit": "°C"}
